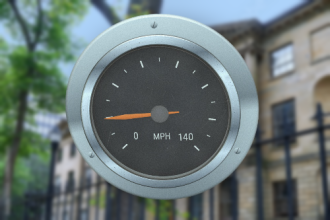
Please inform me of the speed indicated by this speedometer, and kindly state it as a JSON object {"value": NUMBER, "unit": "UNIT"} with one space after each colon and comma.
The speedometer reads {"value": 20, "unit": "mph"}
